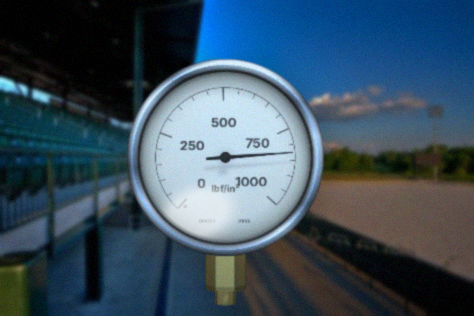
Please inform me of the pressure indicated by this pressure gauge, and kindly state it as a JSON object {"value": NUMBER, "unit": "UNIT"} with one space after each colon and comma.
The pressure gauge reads {"value": 825, "unit": "psi"}
